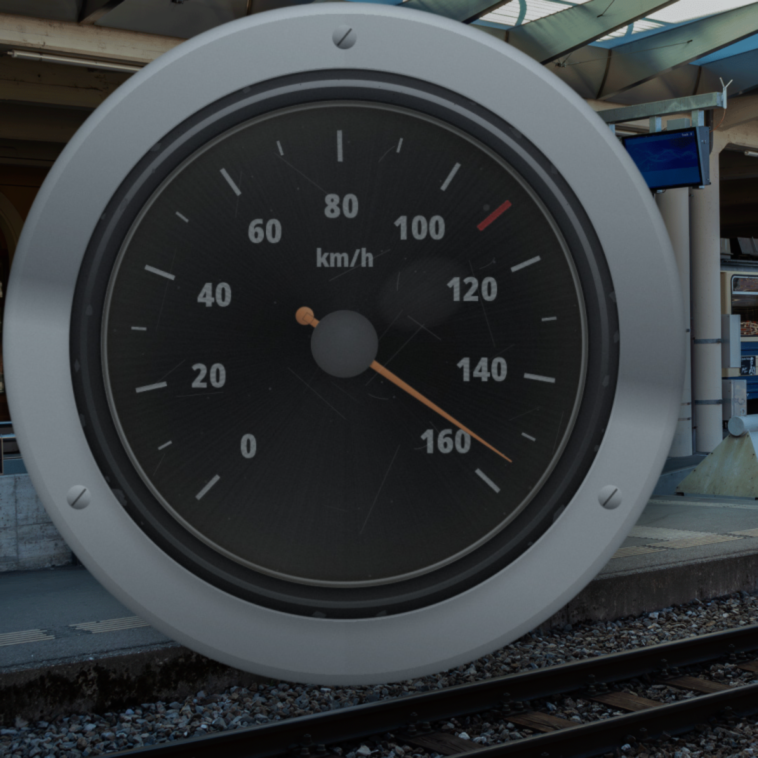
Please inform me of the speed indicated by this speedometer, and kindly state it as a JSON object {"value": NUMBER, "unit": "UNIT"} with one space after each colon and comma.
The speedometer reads {"value": 155, "unit": "km/h"}
